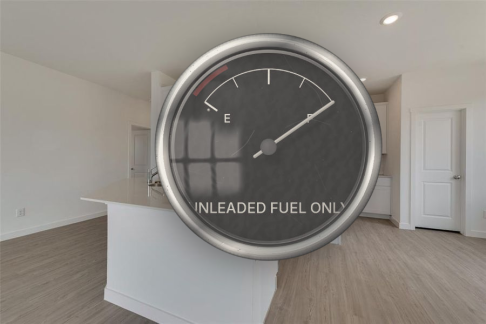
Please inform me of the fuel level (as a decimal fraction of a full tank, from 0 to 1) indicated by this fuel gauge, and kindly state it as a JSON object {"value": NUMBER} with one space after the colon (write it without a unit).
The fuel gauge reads {"value": 1}
